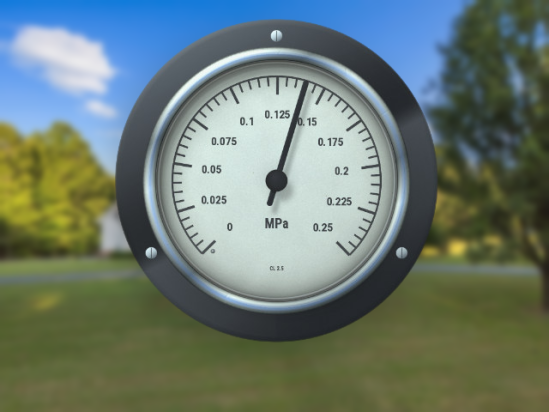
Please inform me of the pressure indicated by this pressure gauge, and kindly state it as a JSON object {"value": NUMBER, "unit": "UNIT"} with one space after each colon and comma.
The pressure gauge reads {"value": 0.14, "unit": "MPa"}
